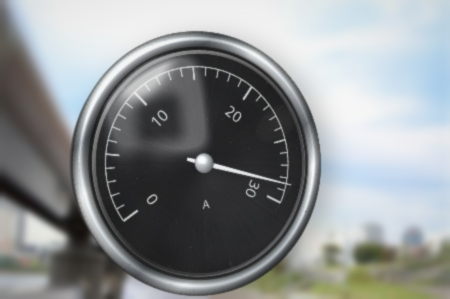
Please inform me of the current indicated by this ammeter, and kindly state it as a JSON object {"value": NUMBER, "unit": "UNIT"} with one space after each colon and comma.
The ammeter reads {"value": 28.5, "unit": "A"}
